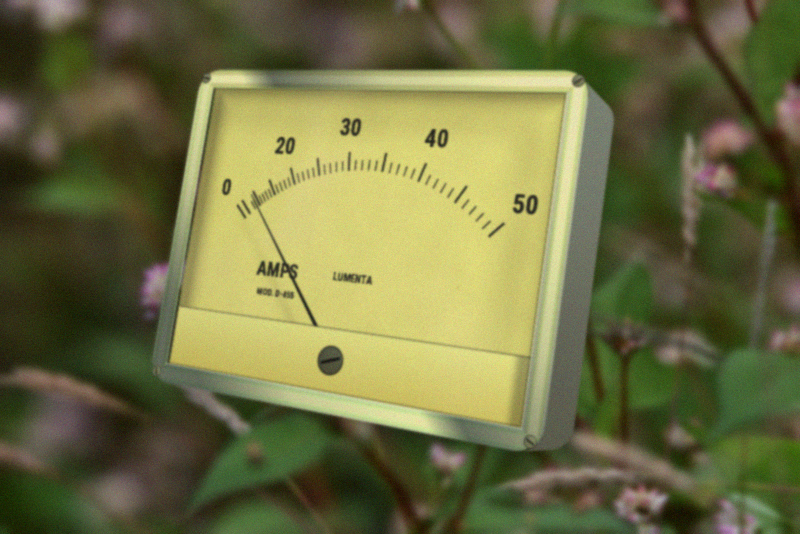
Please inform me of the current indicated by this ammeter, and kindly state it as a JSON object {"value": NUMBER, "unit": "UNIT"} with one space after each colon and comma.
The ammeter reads {"value": 10, "unit": "A"}
